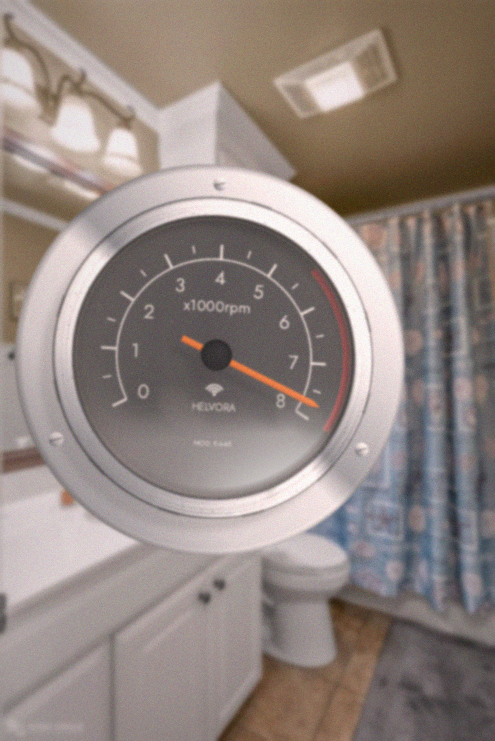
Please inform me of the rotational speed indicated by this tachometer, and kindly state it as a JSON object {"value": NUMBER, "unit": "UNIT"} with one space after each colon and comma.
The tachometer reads {"value": 7750, "unit": "rpm"}
